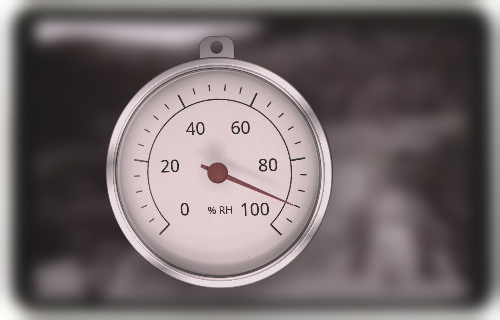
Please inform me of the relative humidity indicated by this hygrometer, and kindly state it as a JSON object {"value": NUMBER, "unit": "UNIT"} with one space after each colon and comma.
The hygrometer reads {"value": 92, "unit": "%"}
